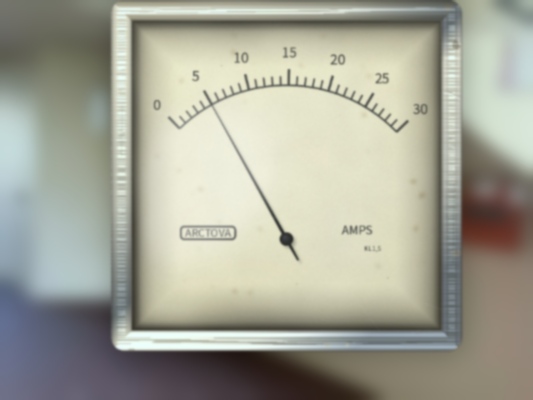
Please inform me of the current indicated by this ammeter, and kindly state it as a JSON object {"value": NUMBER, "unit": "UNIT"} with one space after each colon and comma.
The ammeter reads {"value": 5, "unit": "A"}
